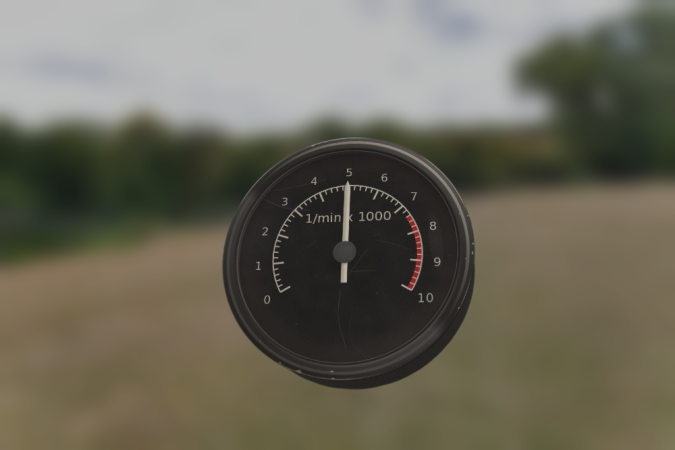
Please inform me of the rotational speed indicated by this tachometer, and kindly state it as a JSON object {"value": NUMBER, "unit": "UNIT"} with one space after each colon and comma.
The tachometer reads {"value": 5000, "unit": "rpm"}
